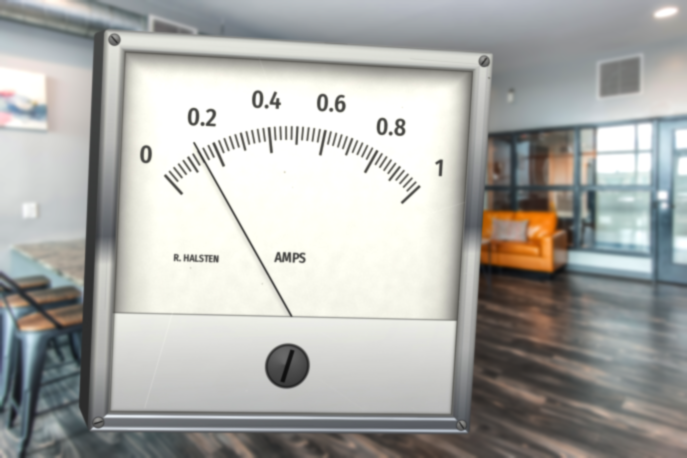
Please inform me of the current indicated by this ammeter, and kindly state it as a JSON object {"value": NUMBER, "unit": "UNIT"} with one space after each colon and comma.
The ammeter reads {"value": 0.14, "unit": "A"}
